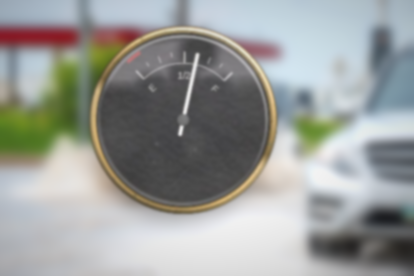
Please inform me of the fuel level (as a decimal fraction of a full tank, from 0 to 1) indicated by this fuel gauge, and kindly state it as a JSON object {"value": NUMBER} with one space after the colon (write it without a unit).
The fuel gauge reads {"value": 0.625}
